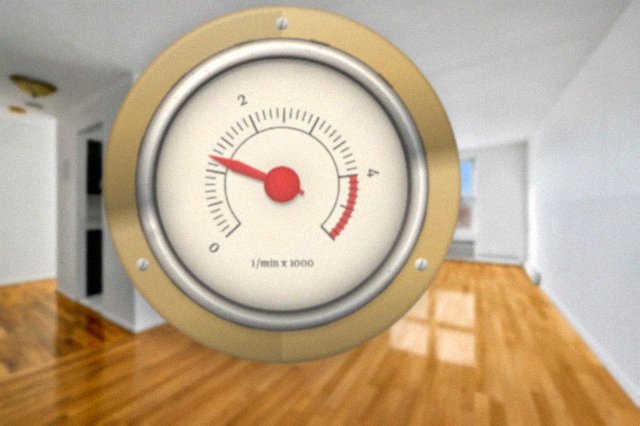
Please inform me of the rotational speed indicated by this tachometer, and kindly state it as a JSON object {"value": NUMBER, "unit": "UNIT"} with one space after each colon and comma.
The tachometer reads {"value": 1200, "unit": "rpm"}
